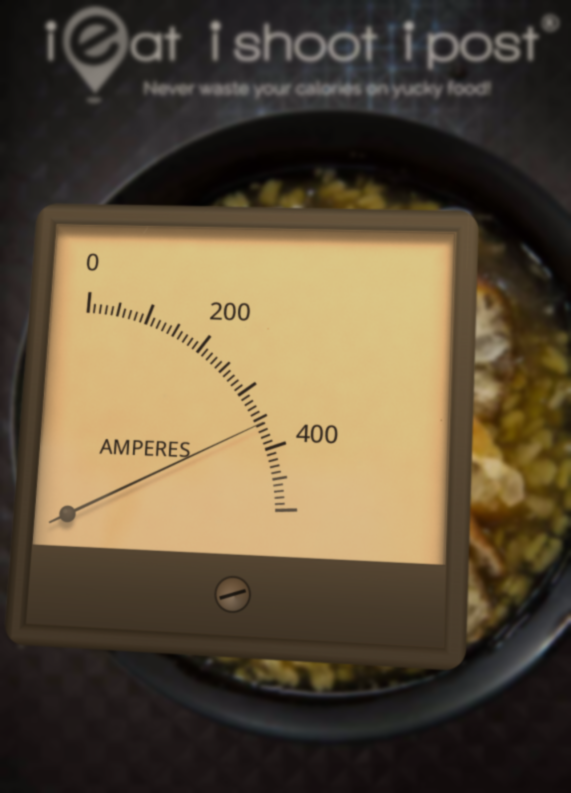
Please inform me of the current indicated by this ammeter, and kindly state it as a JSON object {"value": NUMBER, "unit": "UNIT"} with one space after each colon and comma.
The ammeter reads {"value": 360, "unit": "A"}
